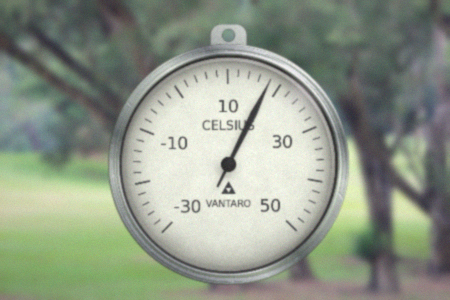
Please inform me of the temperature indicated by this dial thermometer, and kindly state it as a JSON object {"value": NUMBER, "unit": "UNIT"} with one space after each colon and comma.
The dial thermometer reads {"value": 18, "unit": "°C"}
